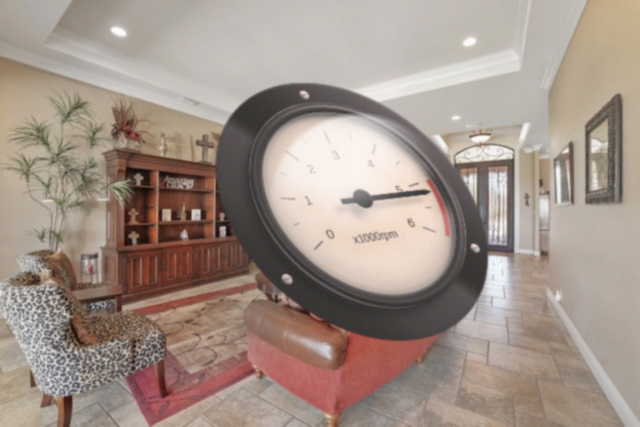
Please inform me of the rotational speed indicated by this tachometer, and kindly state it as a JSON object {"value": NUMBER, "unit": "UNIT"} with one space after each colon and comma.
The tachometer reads {"value": 5250, "unit": "rpm"}
